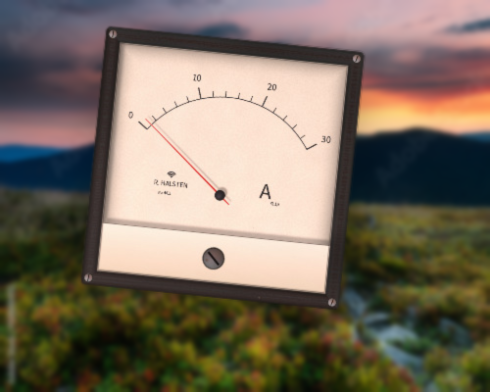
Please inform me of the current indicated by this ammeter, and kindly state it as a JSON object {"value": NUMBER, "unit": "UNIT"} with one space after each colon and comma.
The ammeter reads {"value": 1, "unit": "A"}
